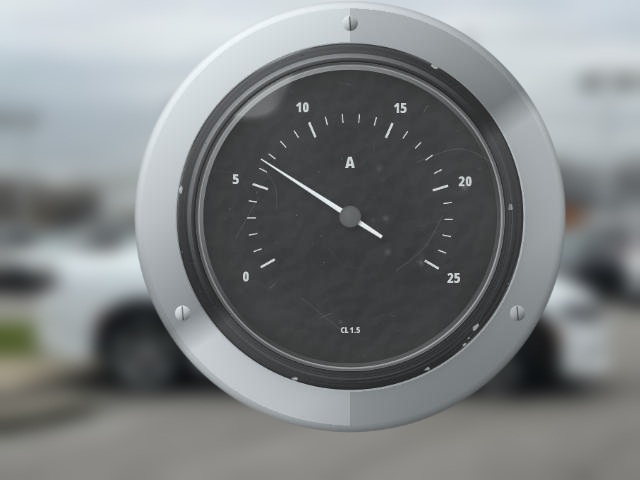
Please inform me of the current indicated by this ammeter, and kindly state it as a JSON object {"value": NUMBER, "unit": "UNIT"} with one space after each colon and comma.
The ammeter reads {"value": 6.5, "unit": "A"}
